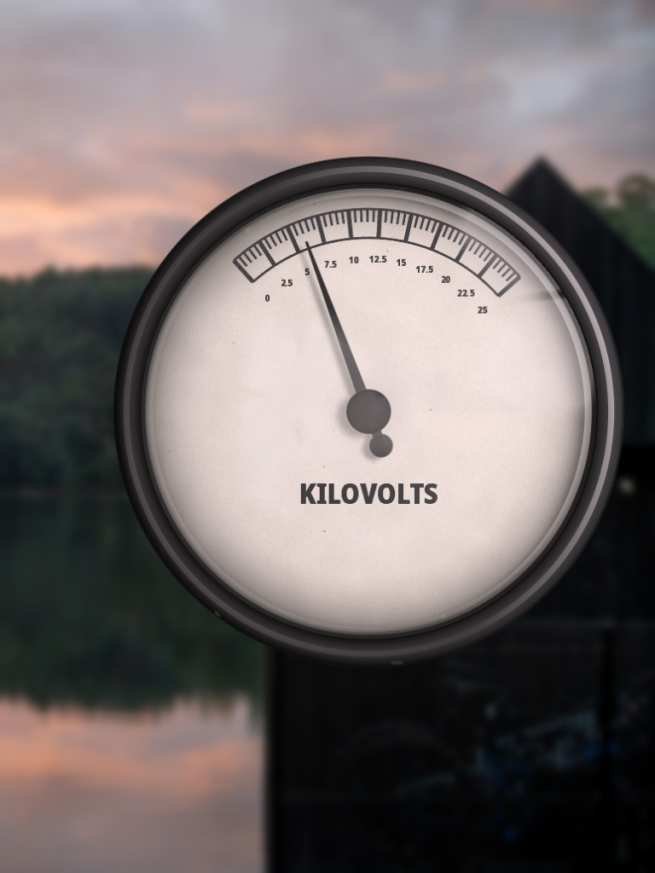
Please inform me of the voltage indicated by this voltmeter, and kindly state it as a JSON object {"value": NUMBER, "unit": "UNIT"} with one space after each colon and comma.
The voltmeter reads {"value": 6, "unit": "kV"}
